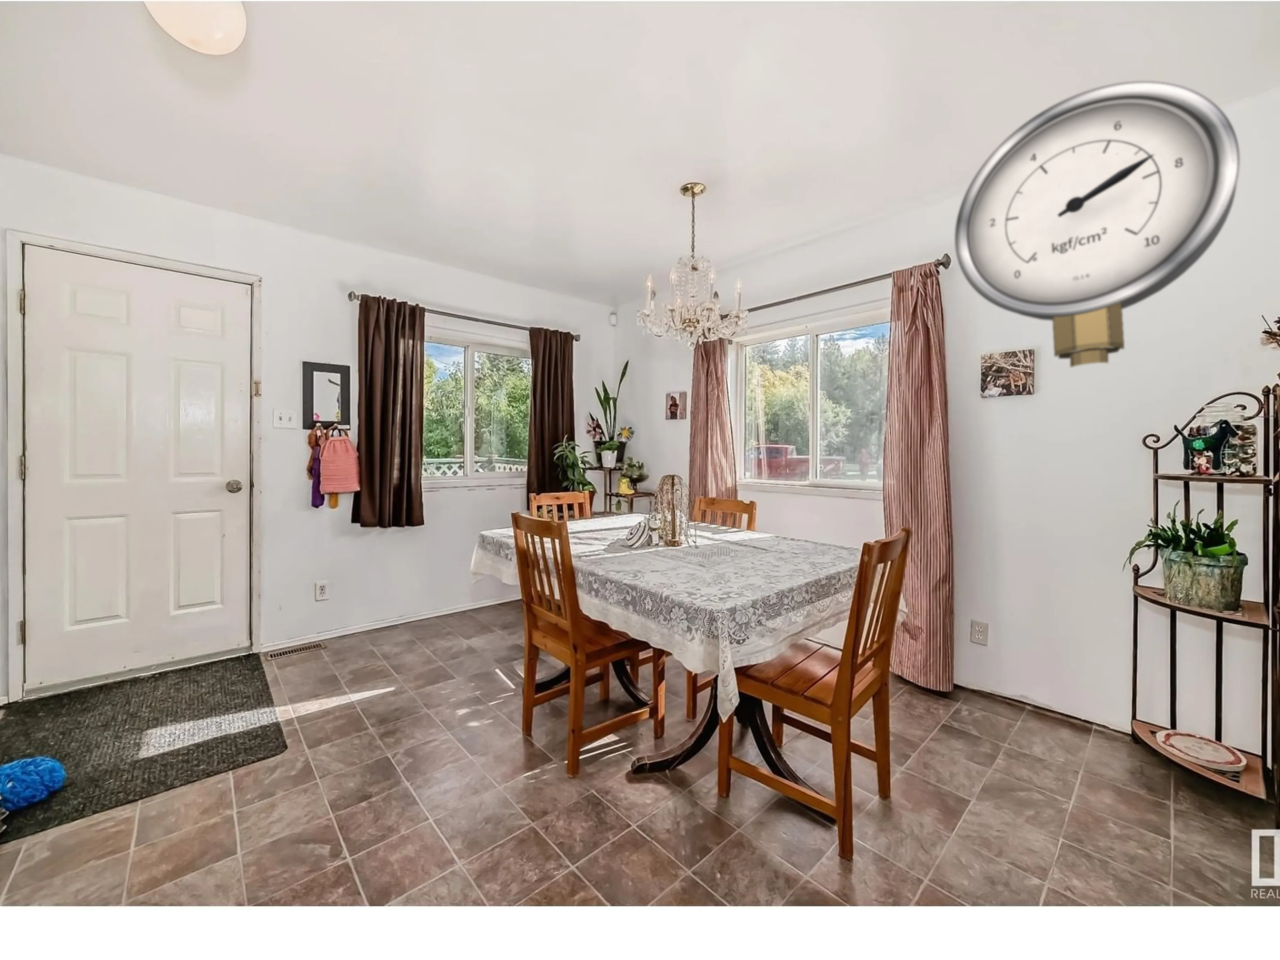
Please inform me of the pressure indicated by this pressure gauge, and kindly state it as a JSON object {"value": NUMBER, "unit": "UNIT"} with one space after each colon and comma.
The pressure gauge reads {"value": 7.5, "unit": "kg/cm²"}
